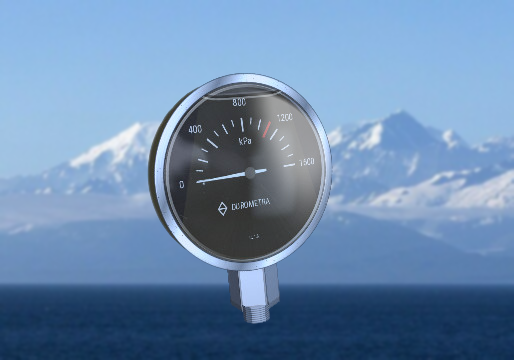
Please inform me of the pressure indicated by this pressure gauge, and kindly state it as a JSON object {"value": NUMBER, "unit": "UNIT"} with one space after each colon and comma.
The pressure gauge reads {"value": 0, "unit": "kPa"}
